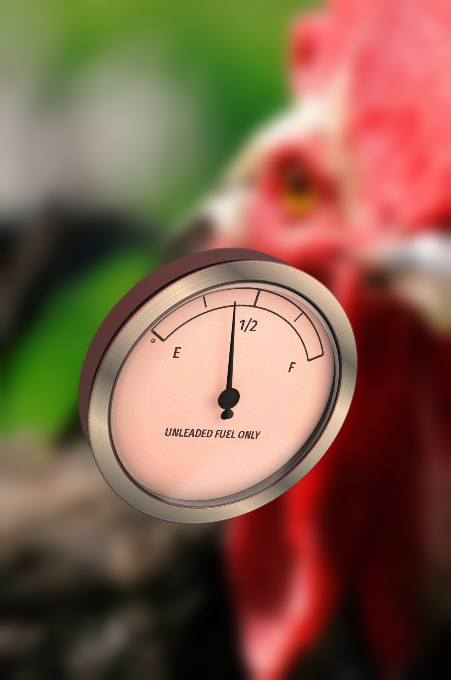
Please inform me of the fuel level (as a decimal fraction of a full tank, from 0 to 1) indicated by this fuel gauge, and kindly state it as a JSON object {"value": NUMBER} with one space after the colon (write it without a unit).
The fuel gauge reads {"value": 0.375}
